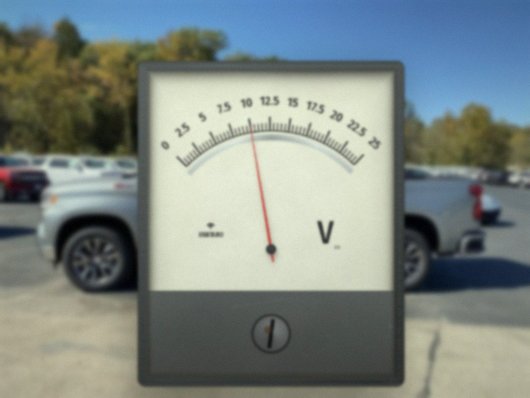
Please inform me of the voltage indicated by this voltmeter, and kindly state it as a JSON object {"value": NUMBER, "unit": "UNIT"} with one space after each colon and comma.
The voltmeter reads {"value": 10, "unit": "V"}
